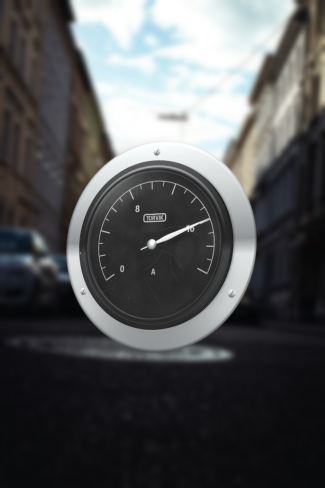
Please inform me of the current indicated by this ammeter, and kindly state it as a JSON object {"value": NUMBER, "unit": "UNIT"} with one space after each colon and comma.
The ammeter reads {"value": 16, "unit": "A"}
